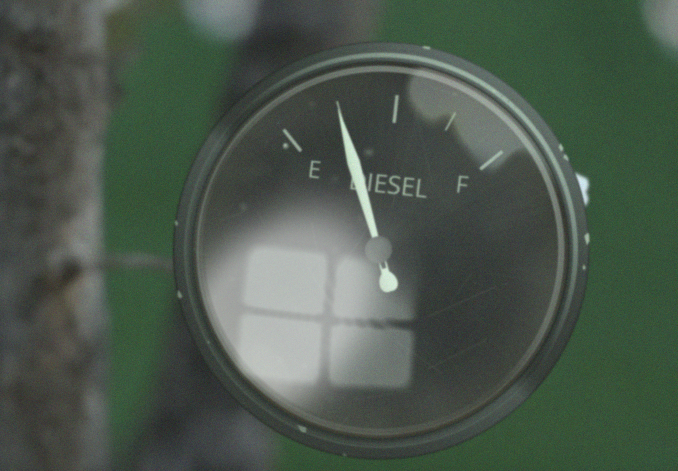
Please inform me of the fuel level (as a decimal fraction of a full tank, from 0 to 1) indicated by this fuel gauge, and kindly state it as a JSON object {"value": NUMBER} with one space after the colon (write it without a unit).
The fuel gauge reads {"value": 0.25}
